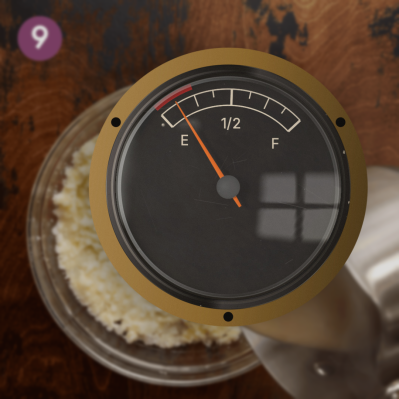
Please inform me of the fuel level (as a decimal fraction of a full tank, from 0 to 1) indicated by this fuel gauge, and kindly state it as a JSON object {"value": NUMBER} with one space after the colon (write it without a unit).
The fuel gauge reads {"value": 0.125}
